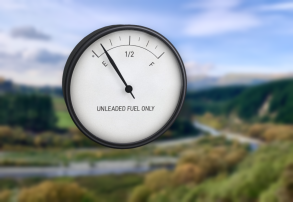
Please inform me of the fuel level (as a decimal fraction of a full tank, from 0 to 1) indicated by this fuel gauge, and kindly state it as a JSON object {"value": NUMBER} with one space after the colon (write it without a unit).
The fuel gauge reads {"value": 0.125}
